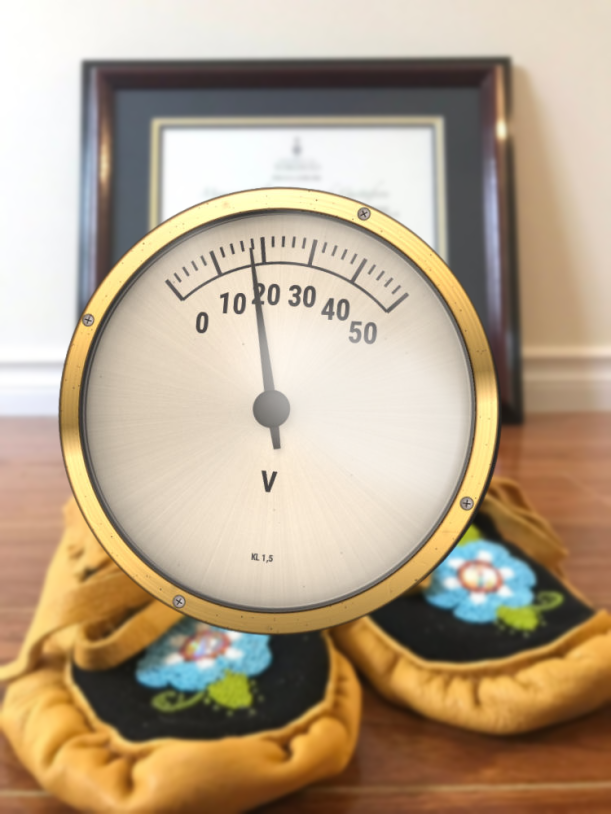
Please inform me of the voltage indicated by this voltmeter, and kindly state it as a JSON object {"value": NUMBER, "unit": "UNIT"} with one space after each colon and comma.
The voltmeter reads {"value": 18, "unit": "V"}
